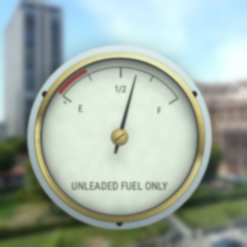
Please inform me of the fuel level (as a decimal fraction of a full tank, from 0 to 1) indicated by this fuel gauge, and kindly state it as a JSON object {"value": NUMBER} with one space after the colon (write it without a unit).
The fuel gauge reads {"value": 0.625}
